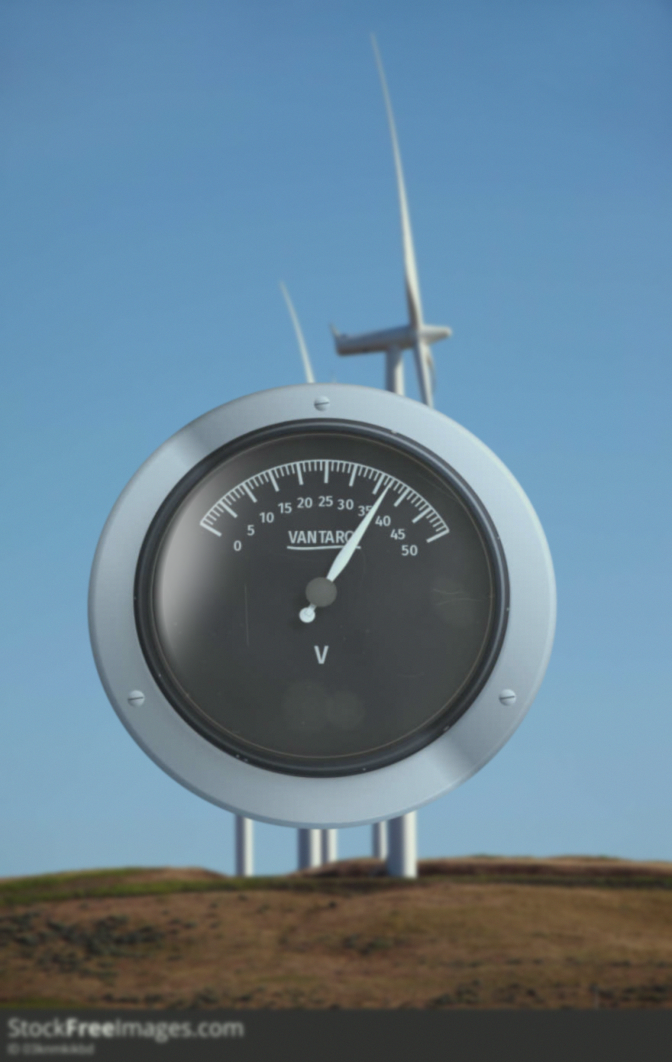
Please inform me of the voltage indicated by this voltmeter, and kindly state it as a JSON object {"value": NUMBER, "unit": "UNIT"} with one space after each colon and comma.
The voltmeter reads {"value": 37, "unit": "V"}
